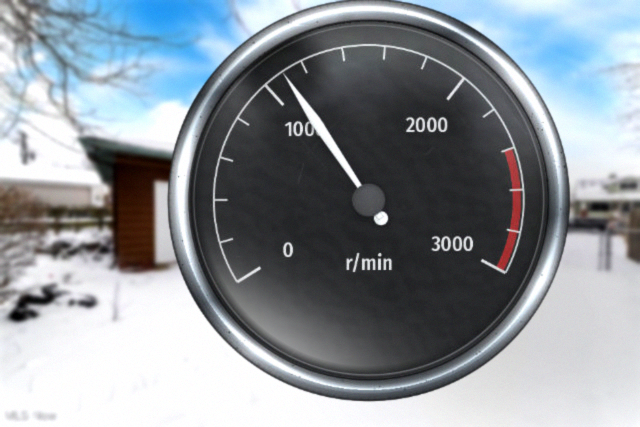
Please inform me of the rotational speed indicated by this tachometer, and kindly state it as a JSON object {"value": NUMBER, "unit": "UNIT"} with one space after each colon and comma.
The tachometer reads {"value": 1100, "unit": "rpm"}
